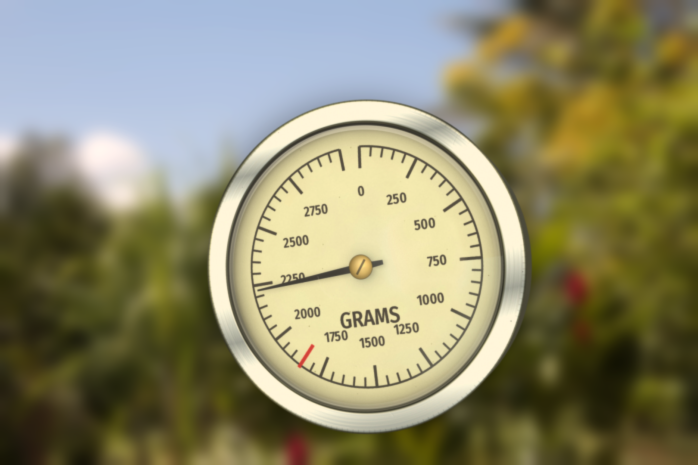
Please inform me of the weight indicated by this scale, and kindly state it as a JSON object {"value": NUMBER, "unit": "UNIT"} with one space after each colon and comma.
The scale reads {"value": 2225, "unit": "g"}
